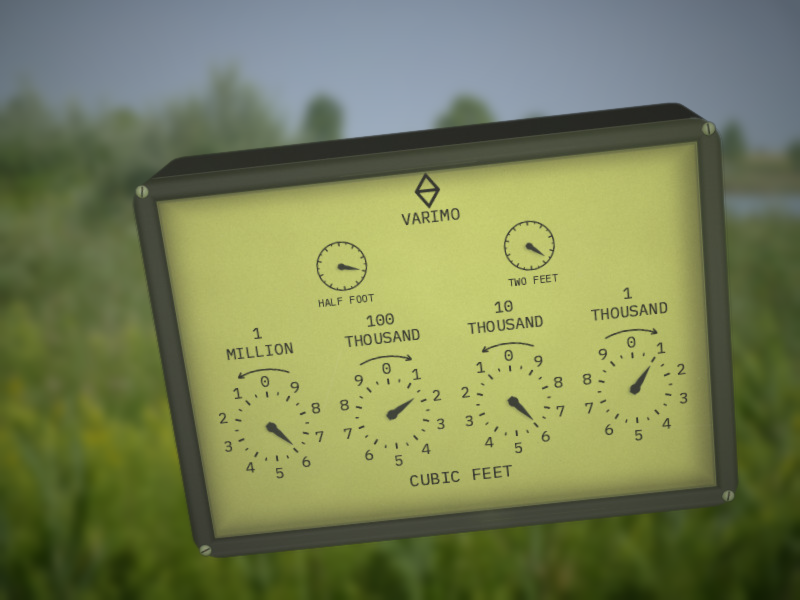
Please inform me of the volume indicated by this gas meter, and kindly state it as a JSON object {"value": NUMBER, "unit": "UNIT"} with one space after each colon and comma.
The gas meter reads {"value": 616100, "unit": "ft³"}
